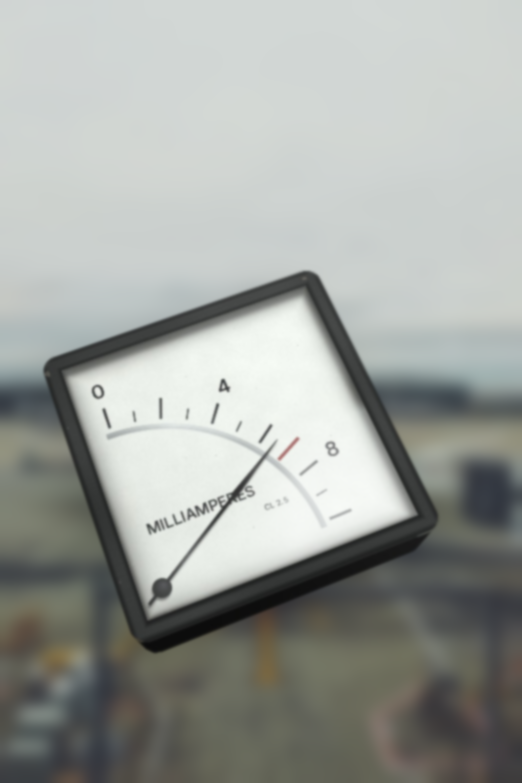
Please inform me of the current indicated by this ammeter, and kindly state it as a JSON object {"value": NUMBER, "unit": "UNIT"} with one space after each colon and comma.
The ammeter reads {"value": 6.5, "unit": "mA"}
